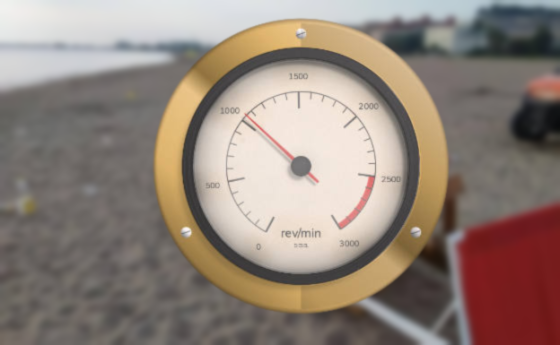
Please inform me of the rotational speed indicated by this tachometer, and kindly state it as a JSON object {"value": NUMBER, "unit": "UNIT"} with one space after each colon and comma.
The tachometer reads {"value": 1050, "unit": "rpm"}
